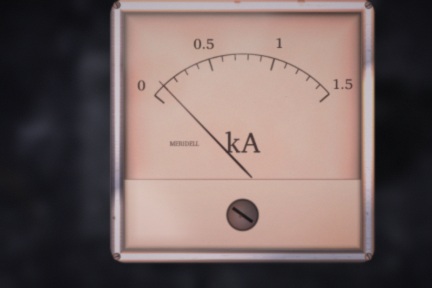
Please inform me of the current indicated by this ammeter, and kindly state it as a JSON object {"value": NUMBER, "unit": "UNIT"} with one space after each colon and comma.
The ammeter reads {"value": 0.1, "unit": "kA"}
